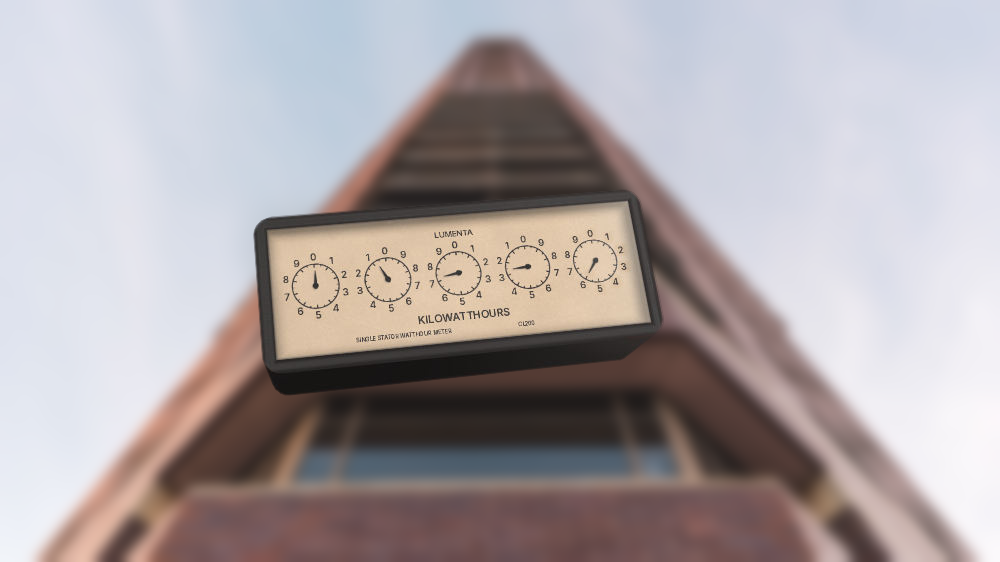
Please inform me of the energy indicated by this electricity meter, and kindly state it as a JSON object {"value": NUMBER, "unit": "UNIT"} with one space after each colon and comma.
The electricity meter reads {"value": 726, "unit": "kWh"}
